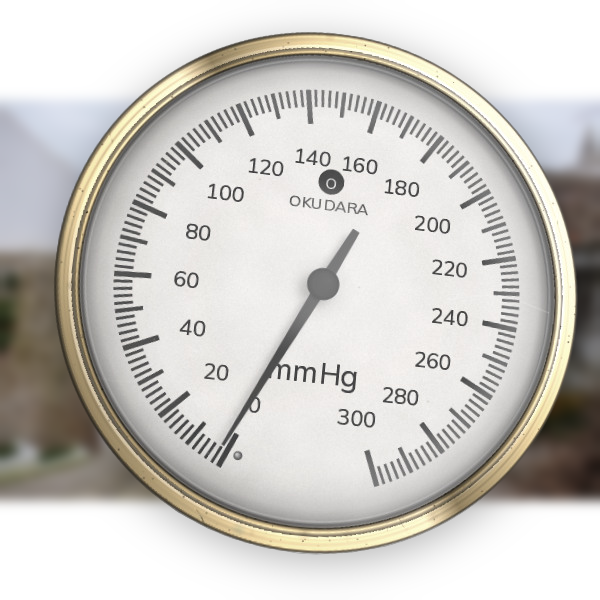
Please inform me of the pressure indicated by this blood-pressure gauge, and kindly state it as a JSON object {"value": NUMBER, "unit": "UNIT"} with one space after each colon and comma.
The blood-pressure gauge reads {"value": 2, "unit": "mmHg"}
